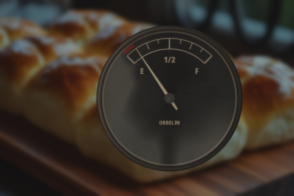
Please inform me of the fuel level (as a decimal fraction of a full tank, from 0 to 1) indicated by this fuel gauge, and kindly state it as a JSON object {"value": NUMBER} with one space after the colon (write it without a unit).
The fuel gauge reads {"value": 0.125}
